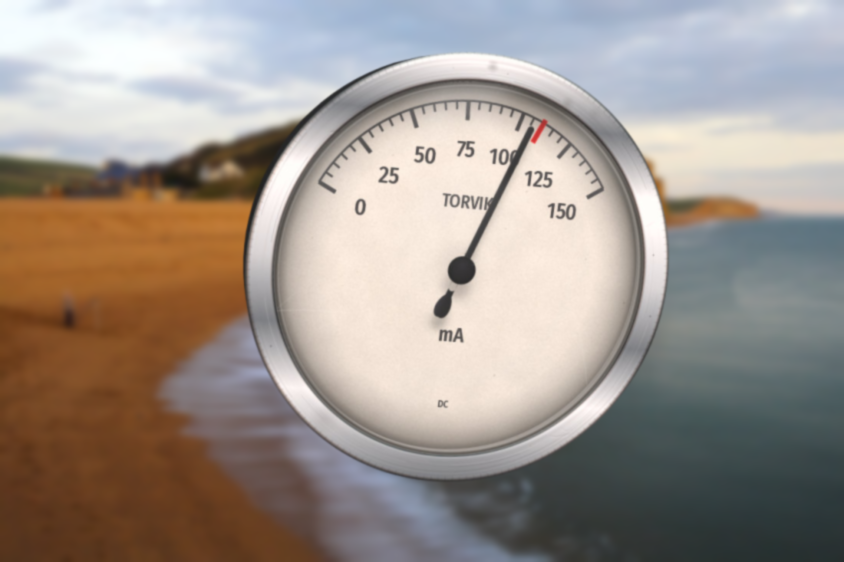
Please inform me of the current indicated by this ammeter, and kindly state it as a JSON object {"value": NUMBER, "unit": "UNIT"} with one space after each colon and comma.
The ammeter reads {"value": 105, "unit": "mA"}
